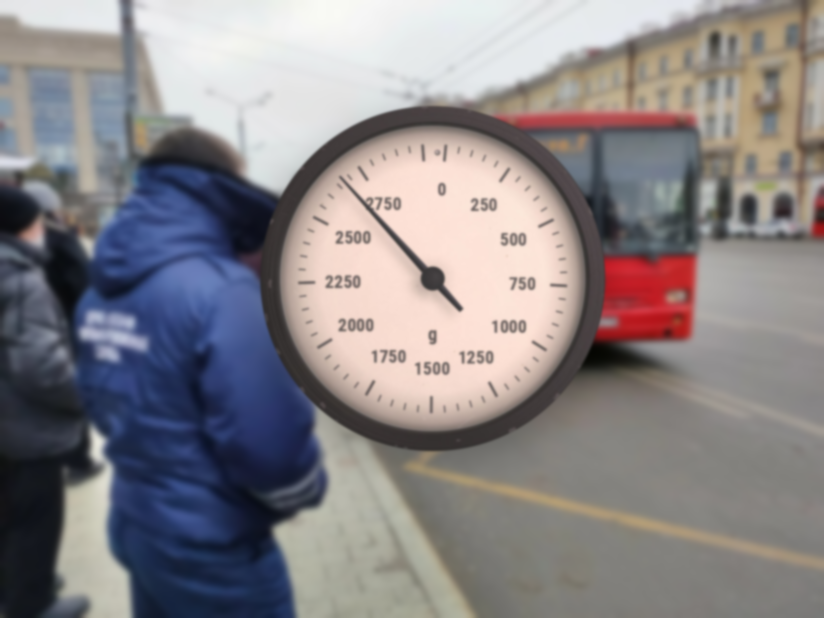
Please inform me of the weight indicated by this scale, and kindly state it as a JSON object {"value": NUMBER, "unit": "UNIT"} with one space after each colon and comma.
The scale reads {"value": 2675, "unit": "g"}
